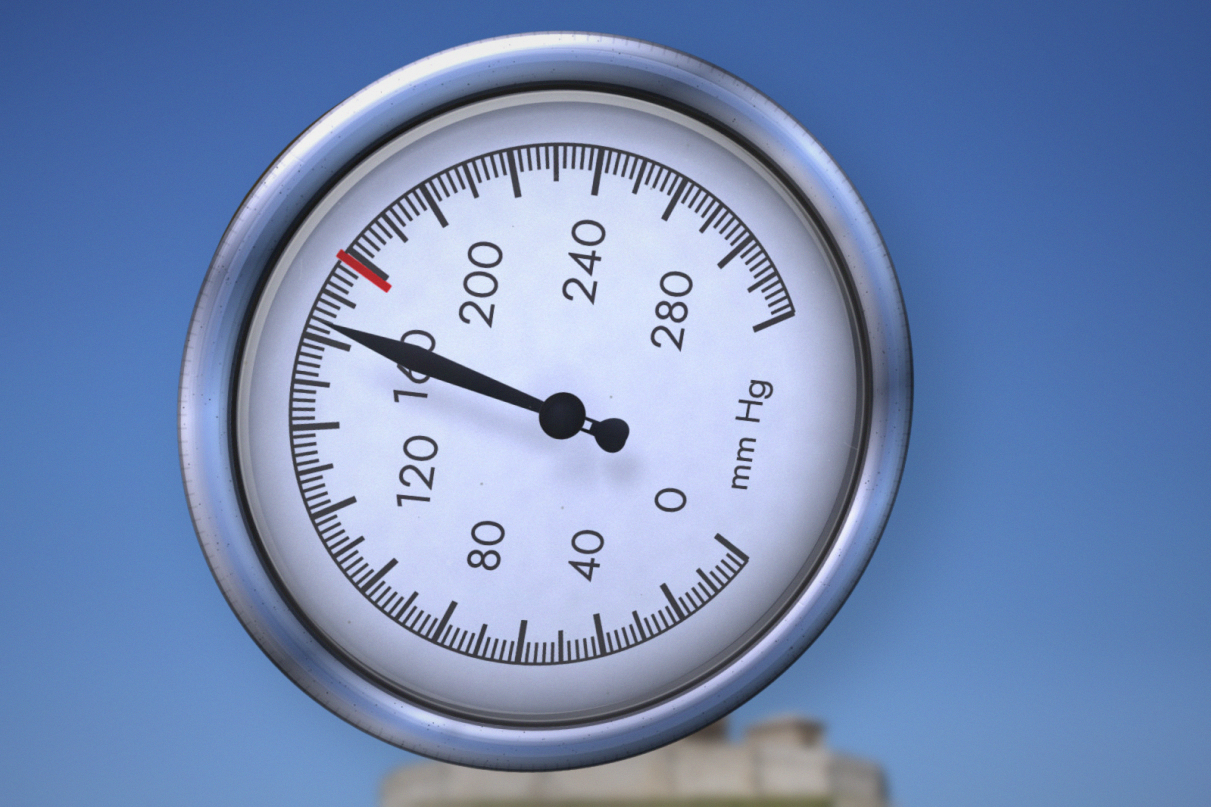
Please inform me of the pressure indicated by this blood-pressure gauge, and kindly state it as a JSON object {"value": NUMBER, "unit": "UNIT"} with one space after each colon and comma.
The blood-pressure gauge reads {"value": 164, "unit": "mmHg"}
